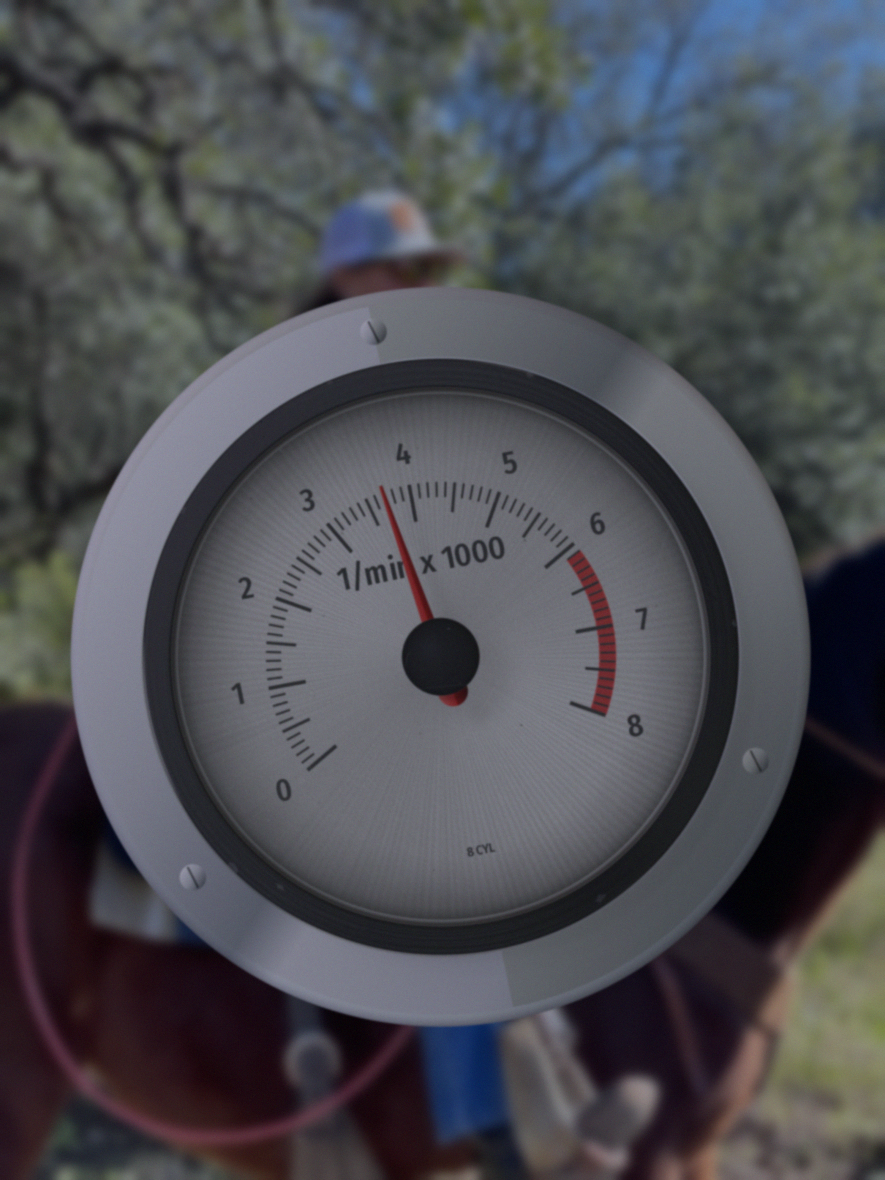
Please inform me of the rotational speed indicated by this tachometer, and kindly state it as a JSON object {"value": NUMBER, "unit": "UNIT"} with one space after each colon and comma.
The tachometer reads {"value": 3700, "unit": "rpm"}
